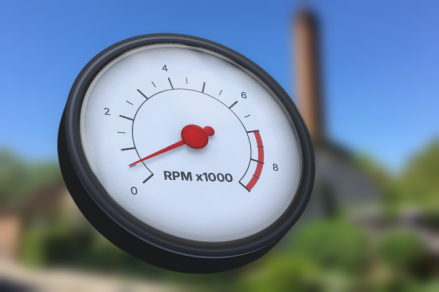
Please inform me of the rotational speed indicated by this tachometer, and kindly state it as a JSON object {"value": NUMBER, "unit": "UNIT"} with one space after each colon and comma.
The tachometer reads {"value": 500, "unit": "rpm"}
